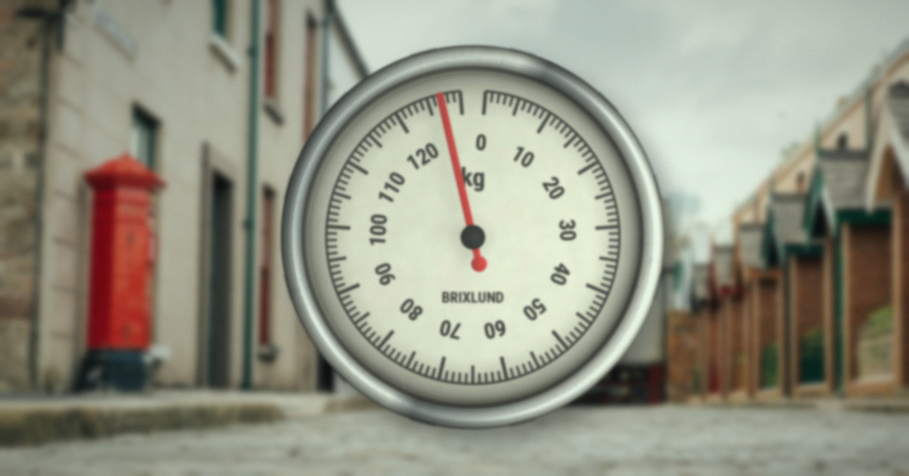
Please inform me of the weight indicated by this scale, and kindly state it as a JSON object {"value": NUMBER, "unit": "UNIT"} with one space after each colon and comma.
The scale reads {"value": 127, "unit": "kg"}
